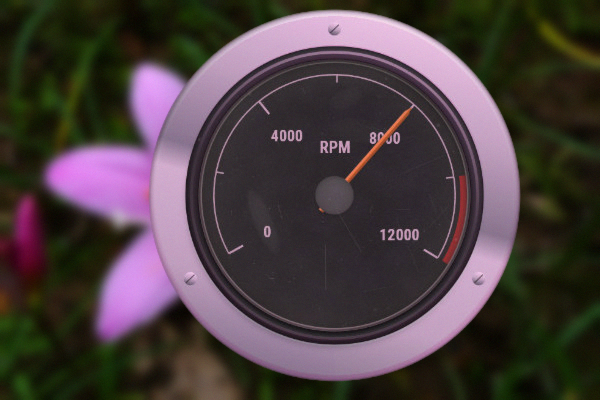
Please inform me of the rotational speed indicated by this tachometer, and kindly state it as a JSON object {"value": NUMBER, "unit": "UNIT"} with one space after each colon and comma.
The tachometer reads {"value": 8000, "unit": "rpm"}
